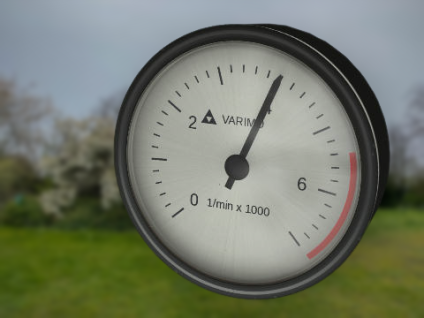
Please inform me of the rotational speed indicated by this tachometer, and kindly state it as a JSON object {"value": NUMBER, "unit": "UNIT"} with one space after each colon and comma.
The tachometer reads {"value": 4000, "unit": "rpm"}
